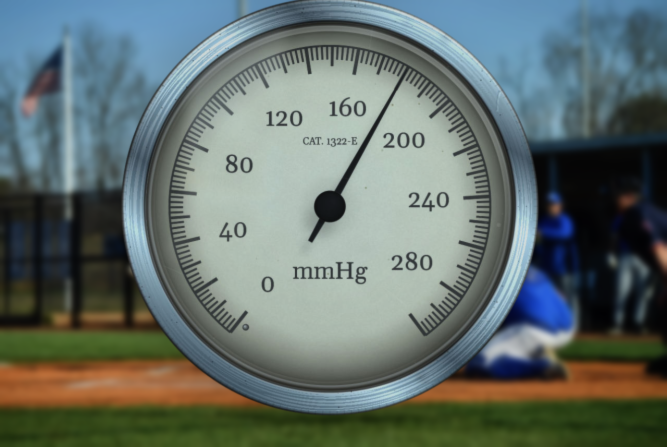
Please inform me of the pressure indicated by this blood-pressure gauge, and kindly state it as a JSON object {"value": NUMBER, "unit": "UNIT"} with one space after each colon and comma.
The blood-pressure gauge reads {"value": 180, "unit": "mmHg"}
